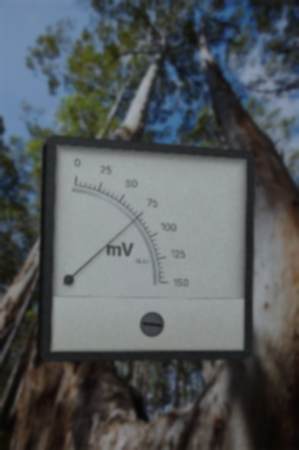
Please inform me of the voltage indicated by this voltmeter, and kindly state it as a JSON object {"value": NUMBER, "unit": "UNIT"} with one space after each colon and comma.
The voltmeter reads {"value": 75, "unit": "mV"}
